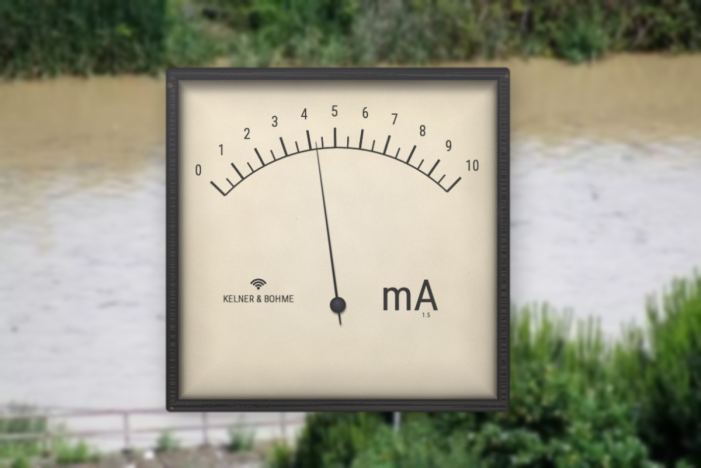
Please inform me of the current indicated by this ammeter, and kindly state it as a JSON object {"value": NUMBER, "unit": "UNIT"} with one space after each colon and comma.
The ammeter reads {"value": 4.25, "unit": "mA"}
